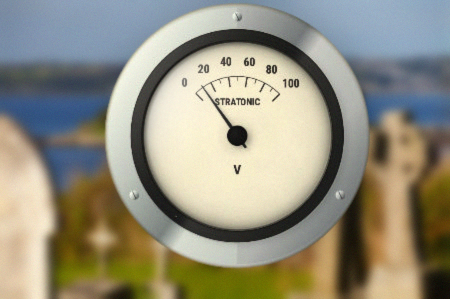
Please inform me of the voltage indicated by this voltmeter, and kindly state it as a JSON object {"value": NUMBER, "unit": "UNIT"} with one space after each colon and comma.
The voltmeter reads {"value": 10, "unit": "V"}
